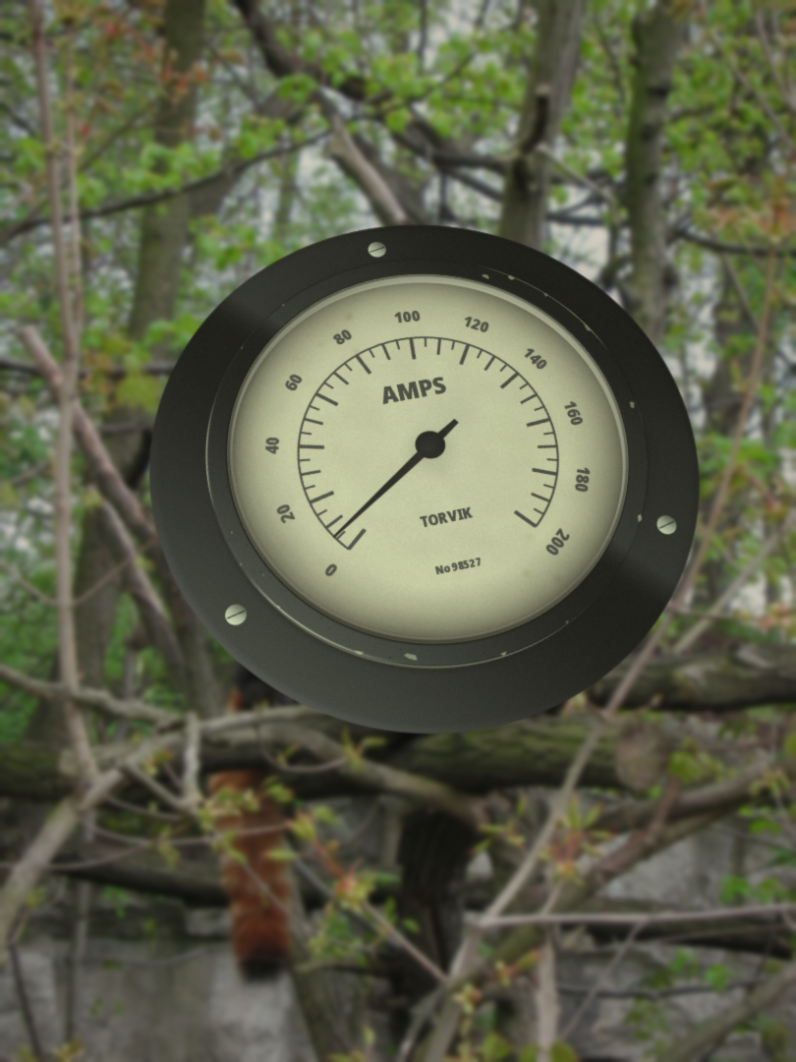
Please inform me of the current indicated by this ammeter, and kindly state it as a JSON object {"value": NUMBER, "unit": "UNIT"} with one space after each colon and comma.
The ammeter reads {"value": 5, "unit": "A"}
